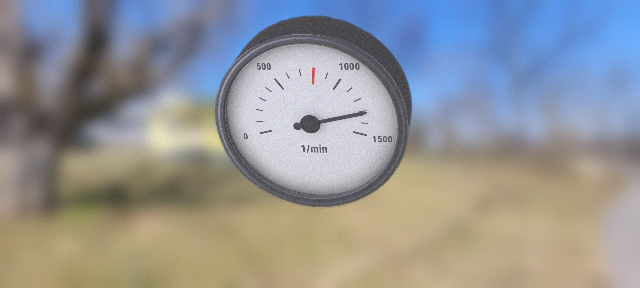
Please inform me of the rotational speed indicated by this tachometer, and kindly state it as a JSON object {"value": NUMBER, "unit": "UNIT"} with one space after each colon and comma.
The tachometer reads {"value": 1300, "unit": "rpm"}
